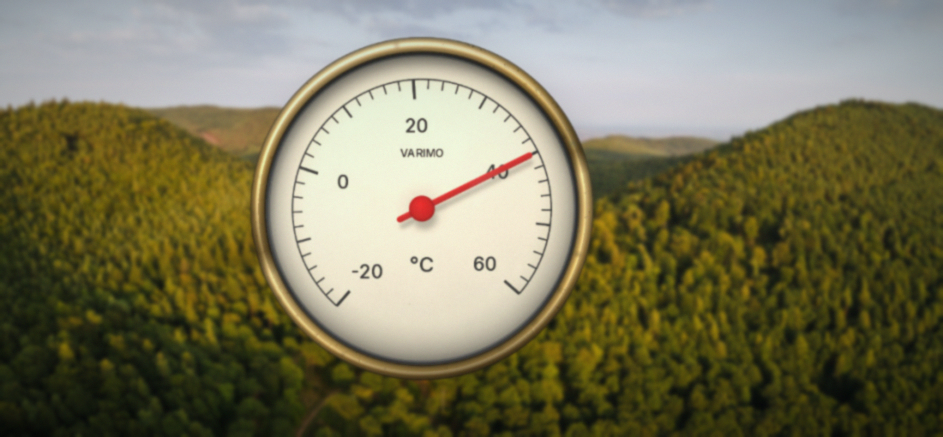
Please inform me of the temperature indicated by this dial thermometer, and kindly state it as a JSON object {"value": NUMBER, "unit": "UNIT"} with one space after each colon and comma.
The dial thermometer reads {"value": 40, "unit": "°C"}
